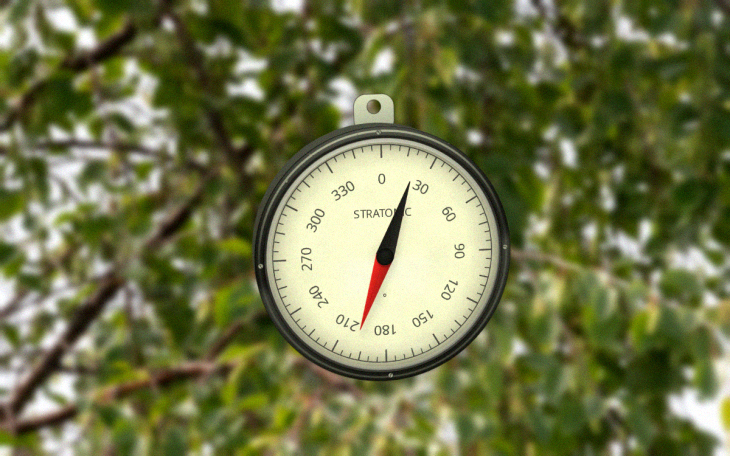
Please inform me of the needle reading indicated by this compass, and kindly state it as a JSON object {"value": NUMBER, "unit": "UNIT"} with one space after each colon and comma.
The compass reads {"value": 200, "unit": "°"}
